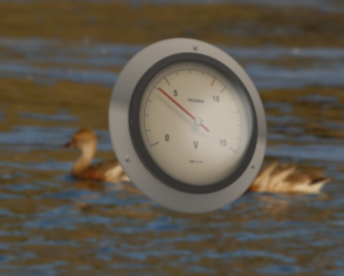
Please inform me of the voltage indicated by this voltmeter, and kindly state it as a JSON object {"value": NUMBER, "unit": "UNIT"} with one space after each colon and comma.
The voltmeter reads {"value": 4, "unit": "V"}
